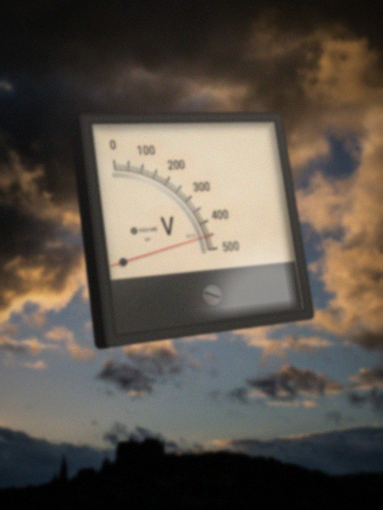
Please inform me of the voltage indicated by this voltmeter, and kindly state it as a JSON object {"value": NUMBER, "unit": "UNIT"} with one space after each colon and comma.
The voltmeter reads {"value": 450, "unit": "V"}
